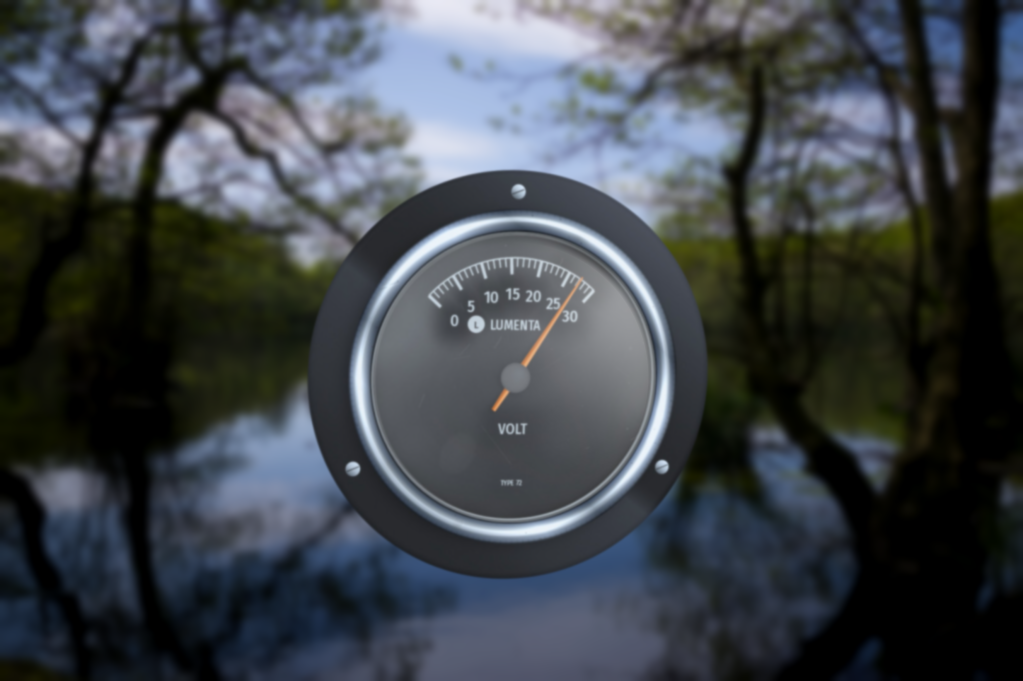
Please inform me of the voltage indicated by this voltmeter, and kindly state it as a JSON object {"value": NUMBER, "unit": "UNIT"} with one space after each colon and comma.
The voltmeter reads {"value": 27, "unit": "V"}
